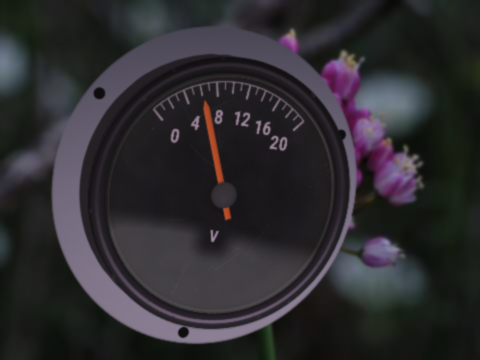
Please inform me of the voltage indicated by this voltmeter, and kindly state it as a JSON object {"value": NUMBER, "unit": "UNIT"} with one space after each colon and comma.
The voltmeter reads {"value": 6, "unit": "V"}
